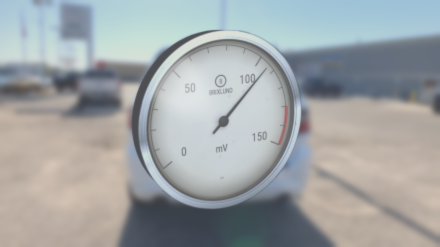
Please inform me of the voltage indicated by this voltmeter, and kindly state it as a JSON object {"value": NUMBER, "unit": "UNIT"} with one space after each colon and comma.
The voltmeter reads {"value": 105, "unit": "mV"}
